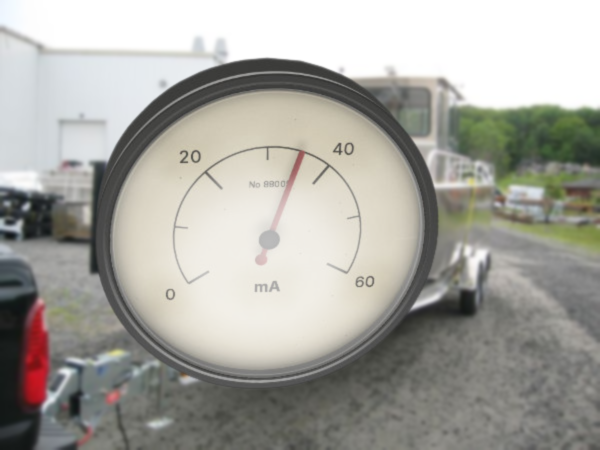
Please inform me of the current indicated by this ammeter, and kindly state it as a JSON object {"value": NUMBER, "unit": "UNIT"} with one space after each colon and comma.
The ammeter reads {"value": 35, "unit": "mA"}
